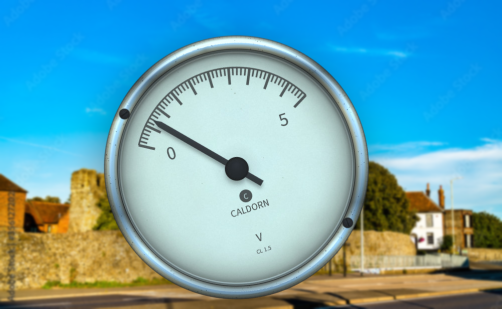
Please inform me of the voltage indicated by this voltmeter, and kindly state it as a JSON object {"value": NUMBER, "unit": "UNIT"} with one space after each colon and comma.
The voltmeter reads {"value": 0.7, "unit": "V"}
